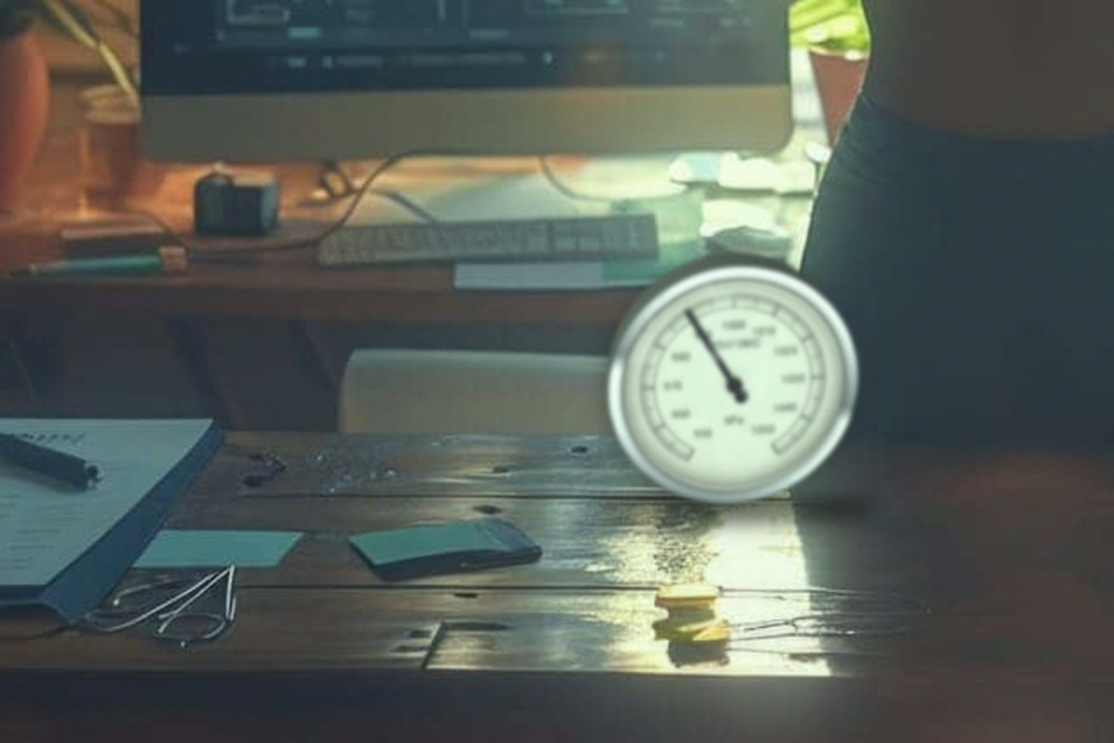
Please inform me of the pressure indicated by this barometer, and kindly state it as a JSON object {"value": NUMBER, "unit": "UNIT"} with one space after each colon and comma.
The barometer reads {"value": 990, "unit": "hPa"}
